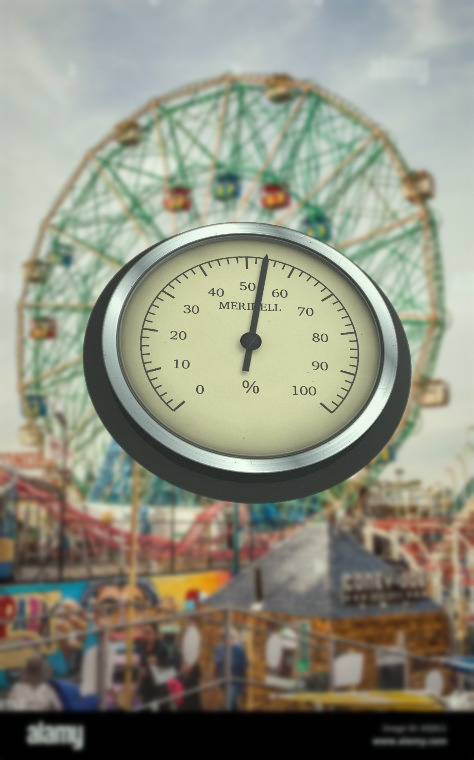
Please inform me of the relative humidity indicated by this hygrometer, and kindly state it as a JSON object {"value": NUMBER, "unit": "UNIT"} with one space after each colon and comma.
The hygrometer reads {"value": 54, "unit": "%"}
